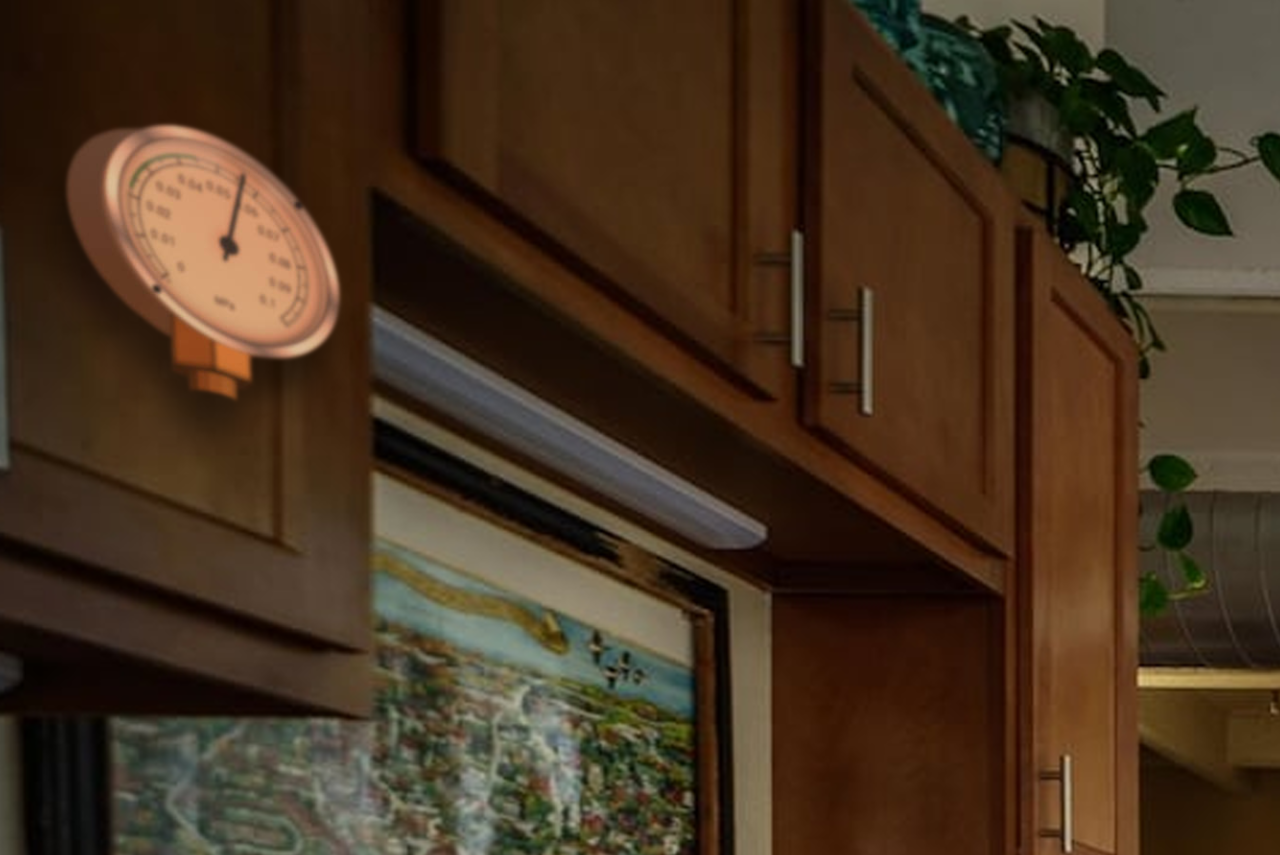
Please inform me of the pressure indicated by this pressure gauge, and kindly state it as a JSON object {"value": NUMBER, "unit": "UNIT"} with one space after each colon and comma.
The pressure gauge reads {"value": 0.055, "unit": "MPa"}
